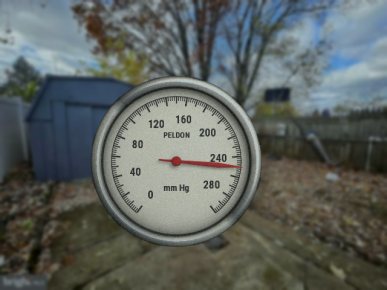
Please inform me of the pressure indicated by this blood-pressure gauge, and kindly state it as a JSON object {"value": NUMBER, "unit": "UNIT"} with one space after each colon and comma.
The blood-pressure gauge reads {"value": 250, "unit": "mmHg"}
